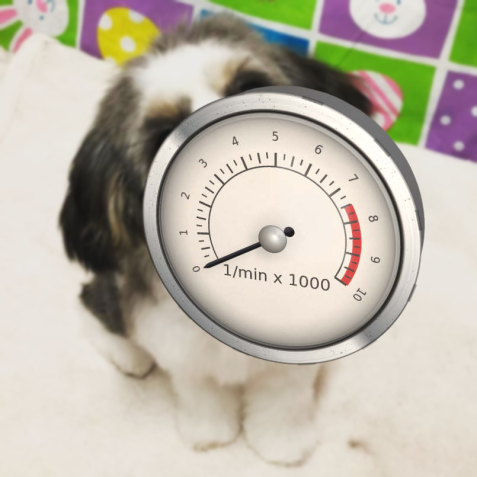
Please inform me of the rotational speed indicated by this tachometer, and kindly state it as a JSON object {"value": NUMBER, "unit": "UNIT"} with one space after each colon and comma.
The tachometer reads {"value": 0, "unit": "rpm"}
